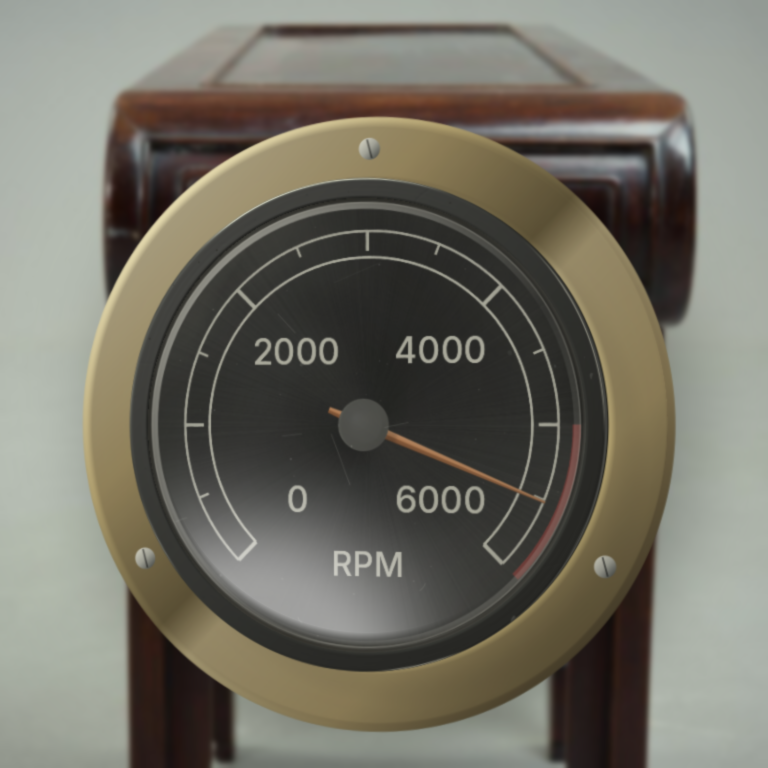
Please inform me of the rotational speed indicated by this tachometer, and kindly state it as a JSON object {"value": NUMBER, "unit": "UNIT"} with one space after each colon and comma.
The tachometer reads {"value": 5500, "unit": "rpm"}
